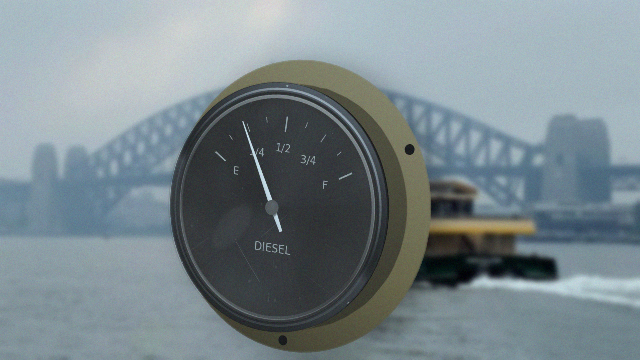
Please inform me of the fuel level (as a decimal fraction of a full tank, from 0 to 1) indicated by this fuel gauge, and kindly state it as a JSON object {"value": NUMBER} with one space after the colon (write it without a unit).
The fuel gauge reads {"value": 0.25}
